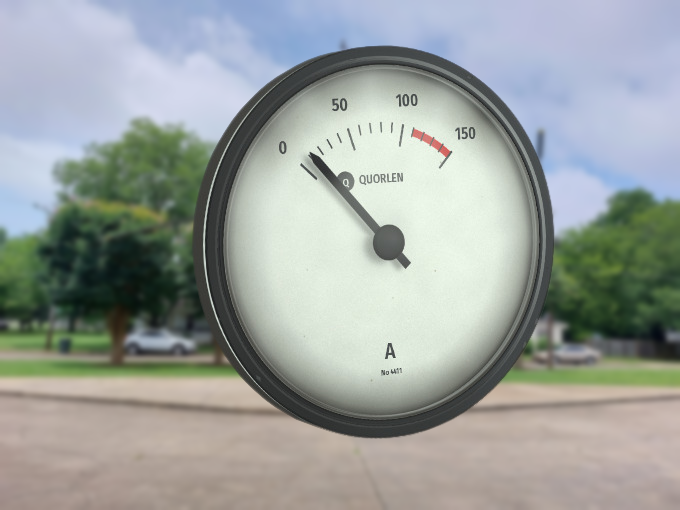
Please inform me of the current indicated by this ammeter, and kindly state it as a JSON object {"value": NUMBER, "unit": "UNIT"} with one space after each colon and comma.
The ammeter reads {"value": 10, "unit": "A"}
